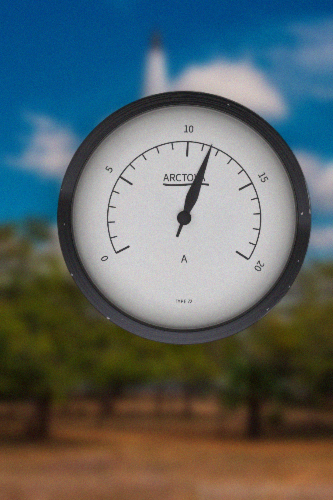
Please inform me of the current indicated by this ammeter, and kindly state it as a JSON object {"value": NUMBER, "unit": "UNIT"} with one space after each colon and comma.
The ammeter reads {"value": 11.5, "unit": "A"}
